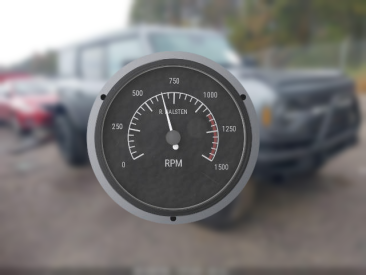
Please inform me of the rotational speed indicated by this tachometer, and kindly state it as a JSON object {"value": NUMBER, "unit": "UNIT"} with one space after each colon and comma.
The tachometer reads {"value": 650, "unit": "rpm"}
